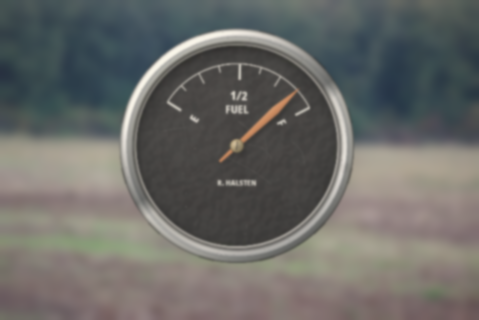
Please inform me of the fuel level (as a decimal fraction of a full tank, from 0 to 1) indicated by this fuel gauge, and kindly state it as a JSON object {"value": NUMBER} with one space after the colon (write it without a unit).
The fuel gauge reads {"value": 0.875}
